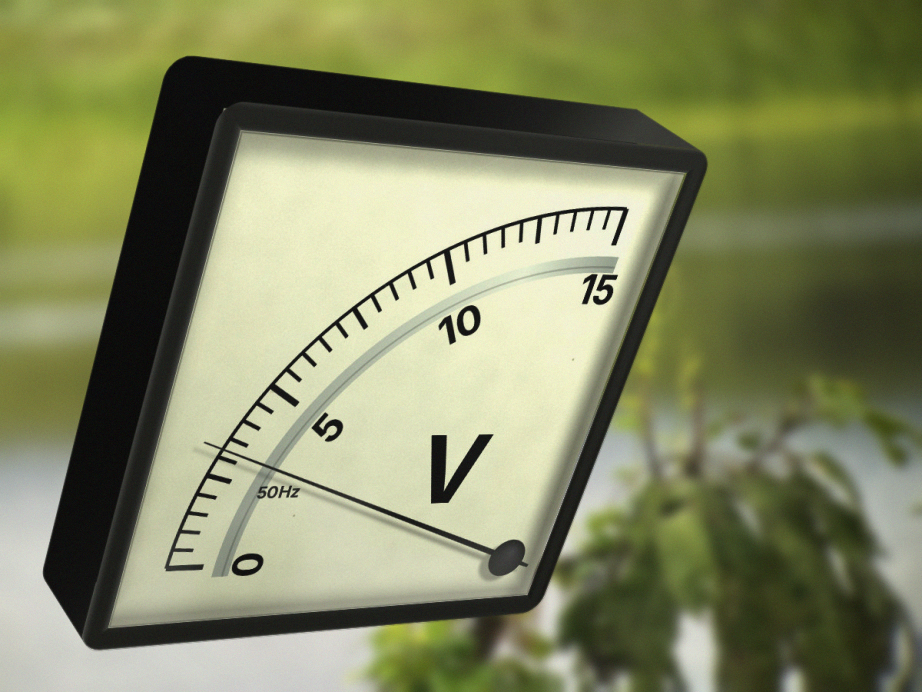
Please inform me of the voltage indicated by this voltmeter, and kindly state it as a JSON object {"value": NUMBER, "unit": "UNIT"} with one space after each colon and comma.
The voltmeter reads {"value": 3.25, "unit": "V"}
